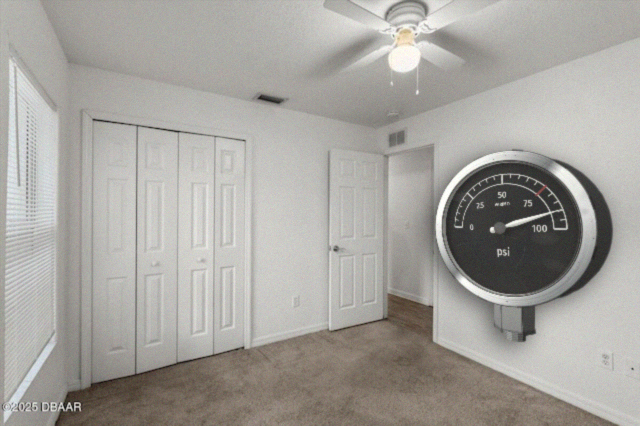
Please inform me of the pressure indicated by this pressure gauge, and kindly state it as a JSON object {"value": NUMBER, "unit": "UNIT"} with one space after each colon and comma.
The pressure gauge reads {"value": 90, "unit": "psi"}
